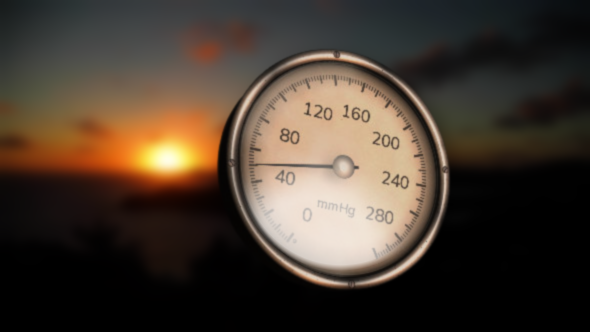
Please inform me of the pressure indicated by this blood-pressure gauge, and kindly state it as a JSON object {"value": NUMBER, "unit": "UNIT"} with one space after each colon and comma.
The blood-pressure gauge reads {"value": 50, "unit": "mmHg"}
